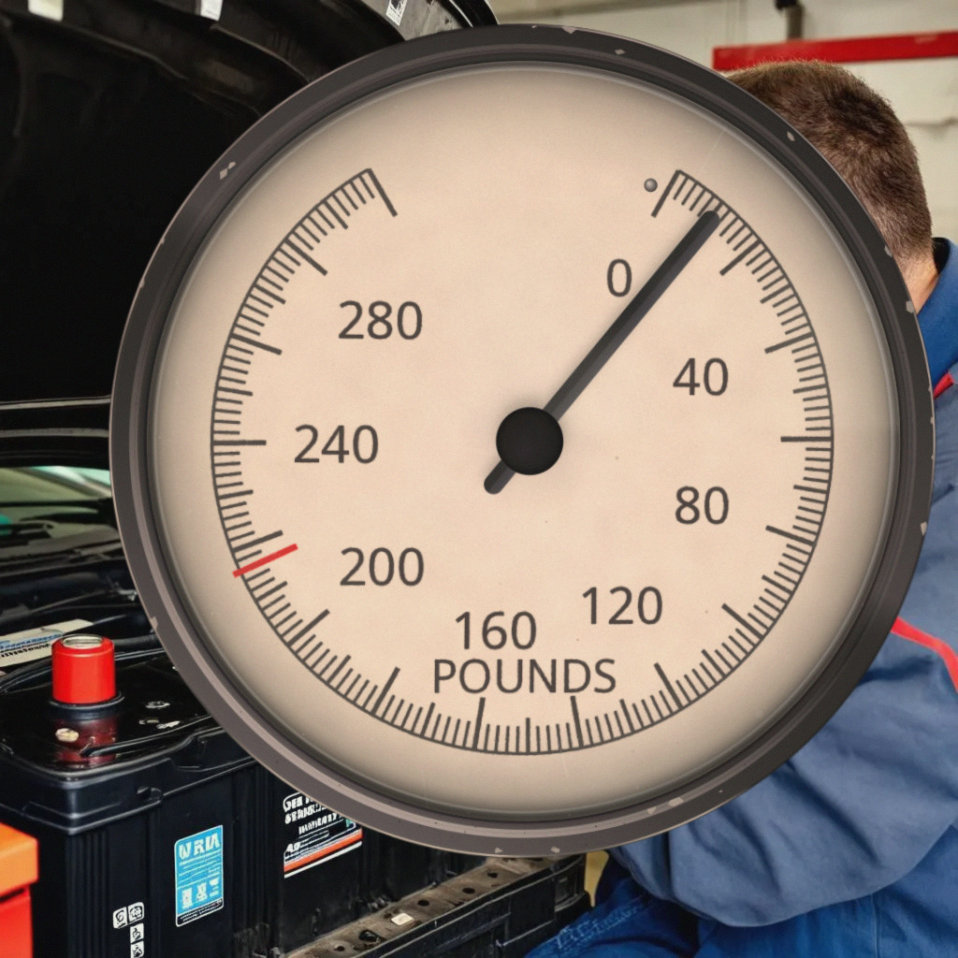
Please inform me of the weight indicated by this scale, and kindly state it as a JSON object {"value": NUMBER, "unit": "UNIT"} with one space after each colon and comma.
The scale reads {"value": 10, "unit": "lb"}
